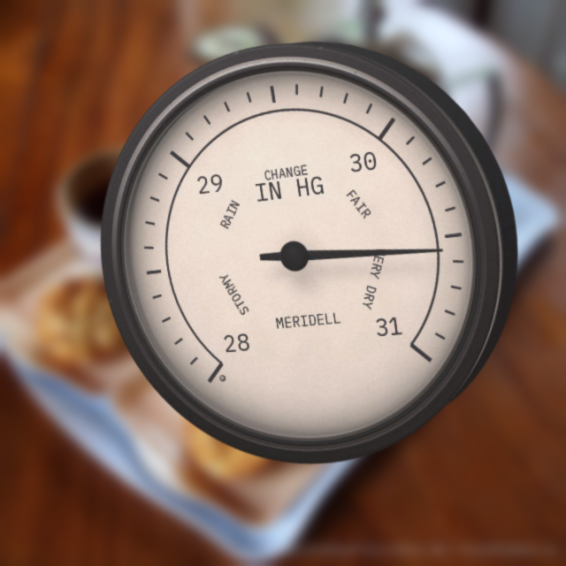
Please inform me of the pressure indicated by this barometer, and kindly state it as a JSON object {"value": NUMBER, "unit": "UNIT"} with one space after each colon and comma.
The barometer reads {"value": 30.55, "unit": "inHg"}
